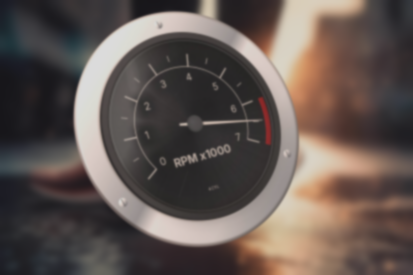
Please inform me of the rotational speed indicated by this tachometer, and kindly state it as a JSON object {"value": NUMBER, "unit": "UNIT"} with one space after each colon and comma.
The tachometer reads {"value": 6500, "unit": "rpm"}
